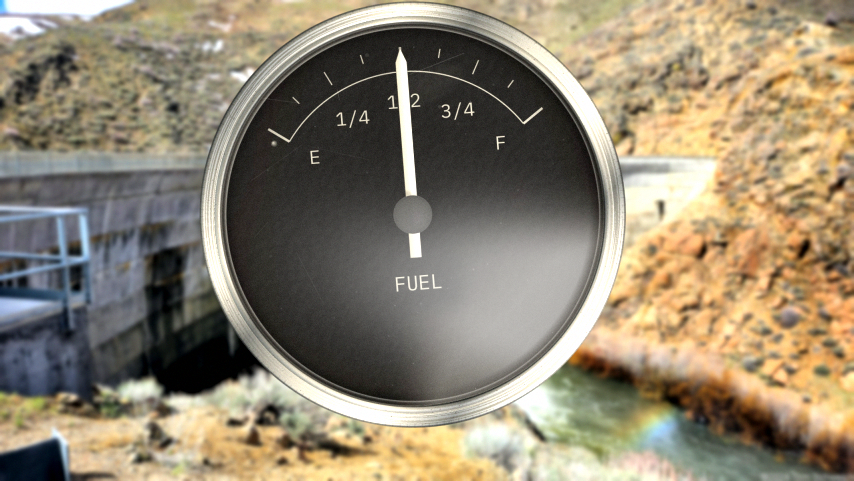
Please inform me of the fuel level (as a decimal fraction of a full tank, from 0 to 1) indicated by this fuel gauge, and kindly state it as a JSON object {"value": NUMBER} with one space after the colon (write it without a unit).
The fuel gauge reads {"value": 0.5}
